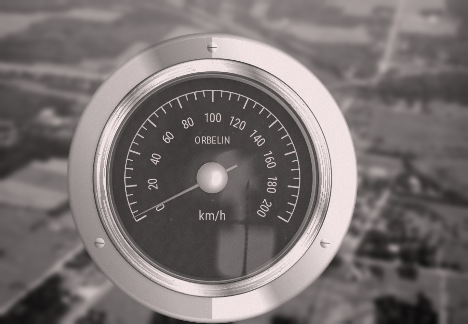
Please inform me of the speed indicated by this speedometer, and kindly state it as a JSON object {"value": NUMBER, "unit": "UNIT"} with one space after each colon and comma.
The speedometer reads {"value": 2.5, "unit": "km/h"}
